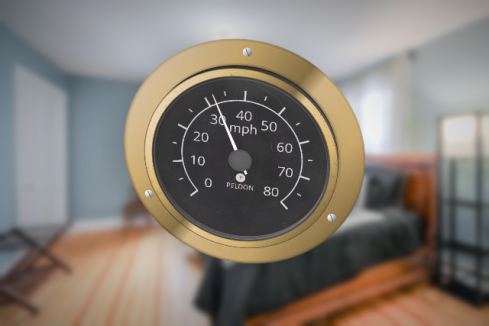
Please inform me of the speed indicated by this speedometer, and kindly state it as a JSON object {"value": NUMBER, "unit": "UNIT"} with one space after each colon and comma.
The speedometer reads {"value": 32.5, "unit": "mph"}
